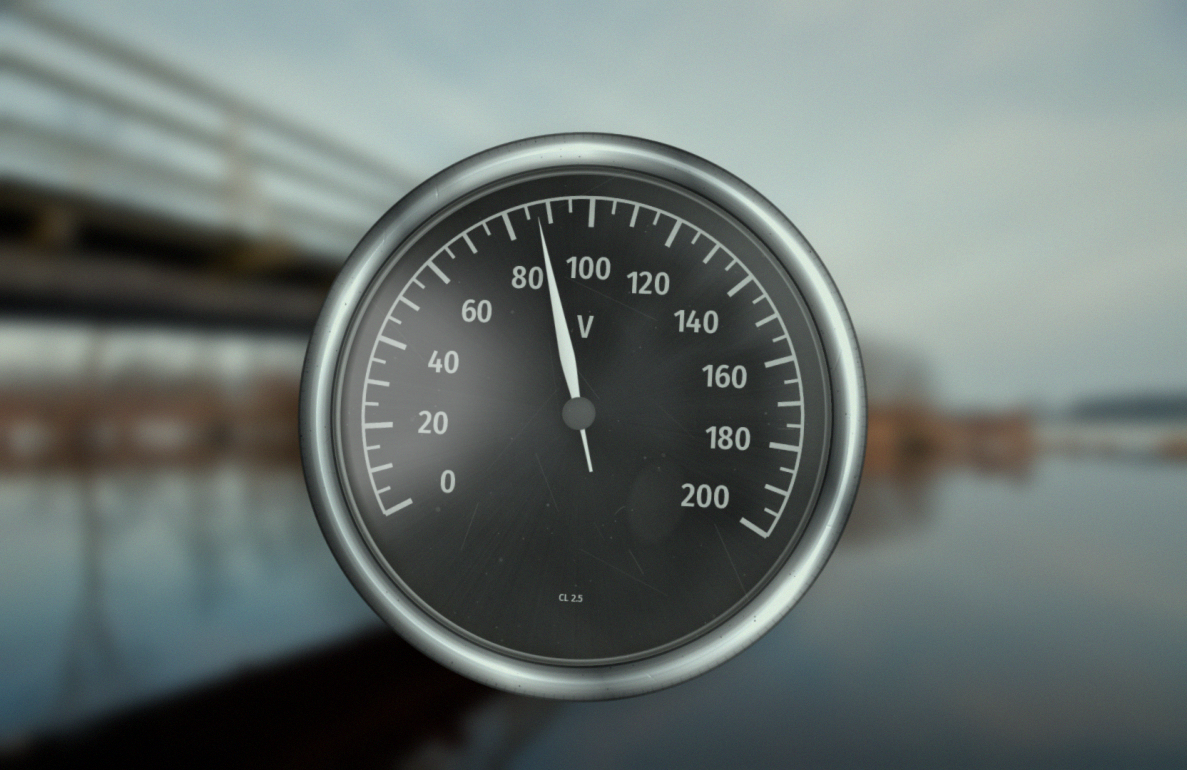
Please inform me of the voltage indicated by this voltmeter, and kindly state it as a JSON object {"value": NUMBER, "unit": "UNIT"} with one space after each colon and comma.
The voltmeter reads {"value": 87.5, "unit": "V"}
